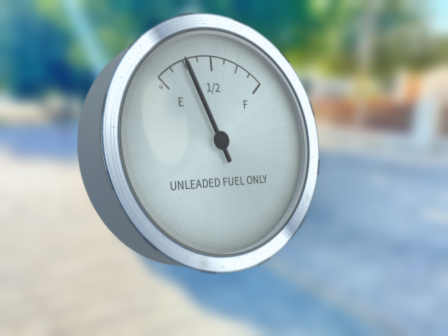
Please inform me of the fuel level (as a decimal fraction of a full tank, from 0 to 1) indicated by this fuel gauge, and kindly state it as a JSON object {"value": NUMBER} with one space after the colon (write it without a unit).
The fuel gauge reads {"value": 0.25}
